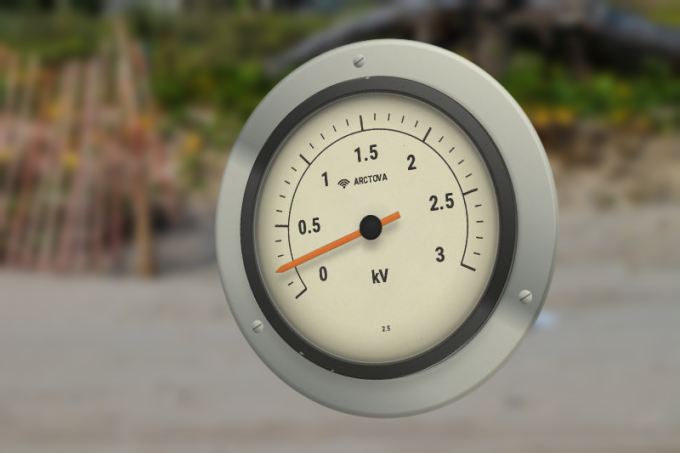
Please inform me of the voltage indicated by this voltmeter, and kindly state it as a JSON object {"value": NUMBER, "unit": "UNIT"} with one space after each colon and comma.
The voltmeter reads {"value": 0.2, "unit": "kV"}
